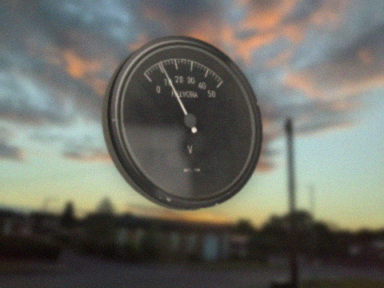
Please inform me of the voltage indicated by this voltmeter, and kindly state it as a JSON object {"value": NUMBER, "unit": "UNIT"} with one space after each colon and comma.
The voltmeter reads {"value": 10, "unit": "V"}
